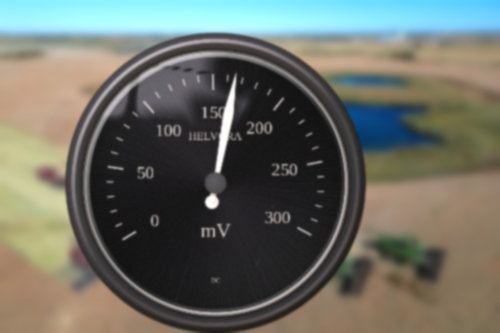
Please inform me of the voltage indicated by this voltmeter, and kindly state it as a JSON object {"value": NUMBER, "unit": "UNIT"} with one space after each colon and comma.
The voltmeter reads {"value": 165, "unit": "mV"}
